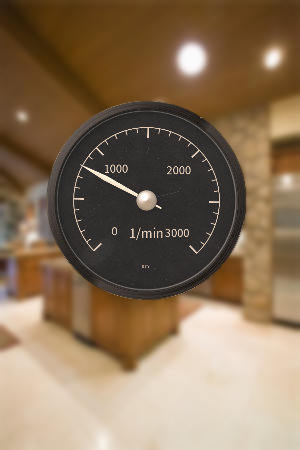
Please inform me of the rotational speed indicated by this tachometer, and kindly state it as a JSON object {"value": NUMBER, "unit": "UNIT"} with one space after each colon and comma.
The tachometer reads {"value": 800, "unit": "rpm"}
